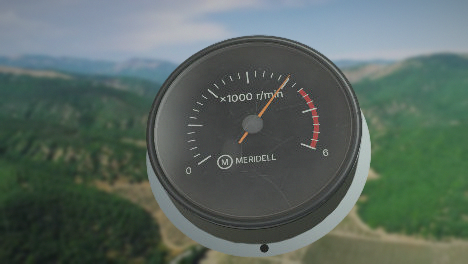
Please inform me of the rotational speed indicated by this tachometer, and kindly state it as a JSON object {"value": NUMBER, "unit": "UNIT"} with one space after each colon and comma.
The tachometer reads {"value": 4000, "unit": "rpm"}
